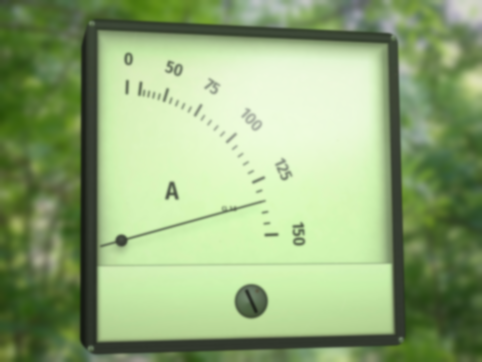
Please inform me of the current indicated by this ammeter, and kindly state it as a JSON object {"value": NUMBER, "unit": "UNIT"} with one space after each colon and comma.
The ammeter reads {"value": 135, "unit": "A"}
